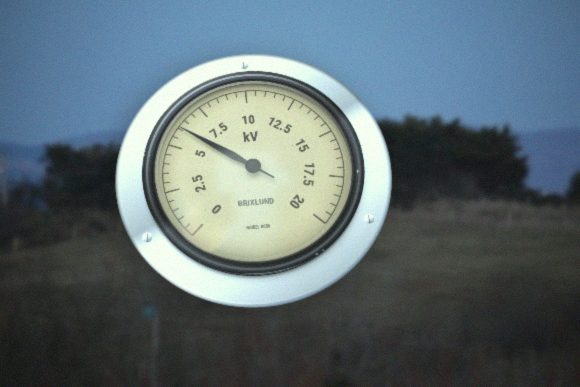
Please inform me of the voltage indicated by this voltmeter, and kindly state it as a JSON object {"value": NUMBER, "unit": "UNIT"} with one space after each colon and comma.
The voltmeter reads {"value": 6, "unit": "kV"}
